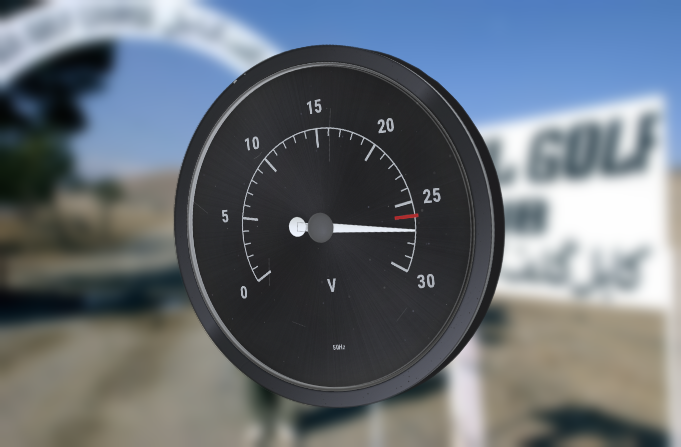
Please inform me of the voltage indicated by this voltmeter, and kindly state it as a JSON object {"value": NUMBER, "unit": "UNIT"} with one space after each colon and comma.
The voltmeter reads {"value": 27, "unit": "V"}
